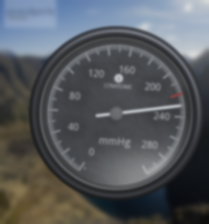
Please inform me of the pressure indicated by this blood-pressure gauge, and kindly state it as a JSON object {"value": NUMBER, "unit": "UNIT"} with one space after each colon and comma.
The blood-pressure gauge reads {"value": 230, "unit": "mmHg"}
